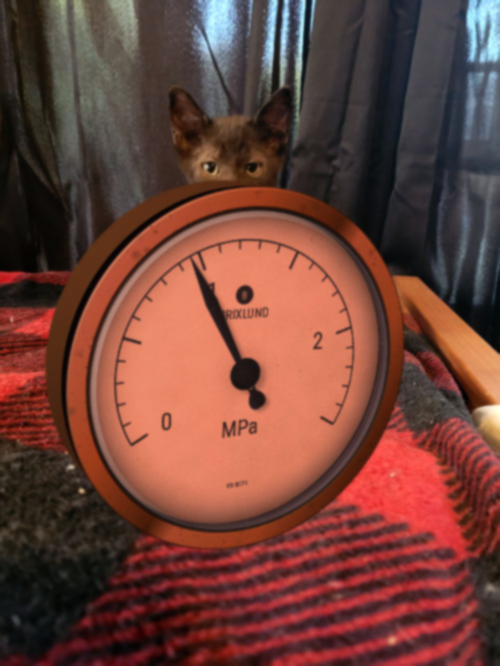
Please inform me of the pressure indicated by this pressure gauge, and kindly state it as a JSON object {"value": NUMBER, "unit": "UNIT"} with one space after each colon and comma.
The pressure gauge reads {"value": 0.95, "unit": "MPa"}
